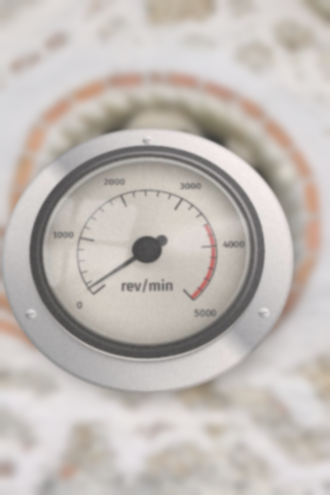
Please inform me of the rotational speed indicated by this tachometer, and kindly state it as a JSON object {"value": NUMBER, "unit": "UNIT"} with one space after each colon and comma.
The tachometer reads {"value": 100, "unit": "rpm"}
